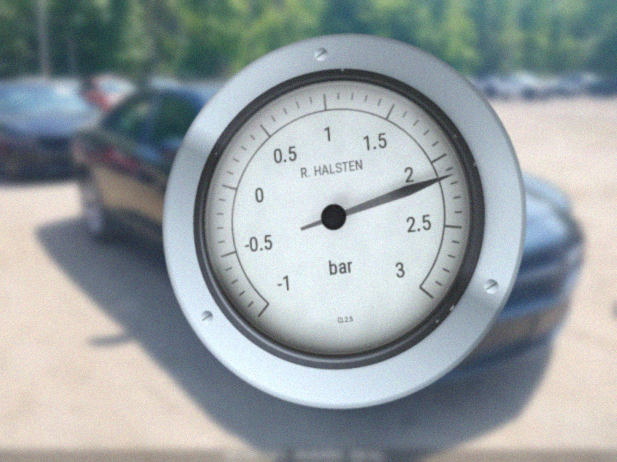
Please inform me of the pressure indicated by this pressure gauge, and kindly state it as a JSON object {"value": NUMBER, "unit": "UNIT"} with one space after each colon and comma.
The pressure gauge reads {"value": 2.15, "unit": "bar"}
